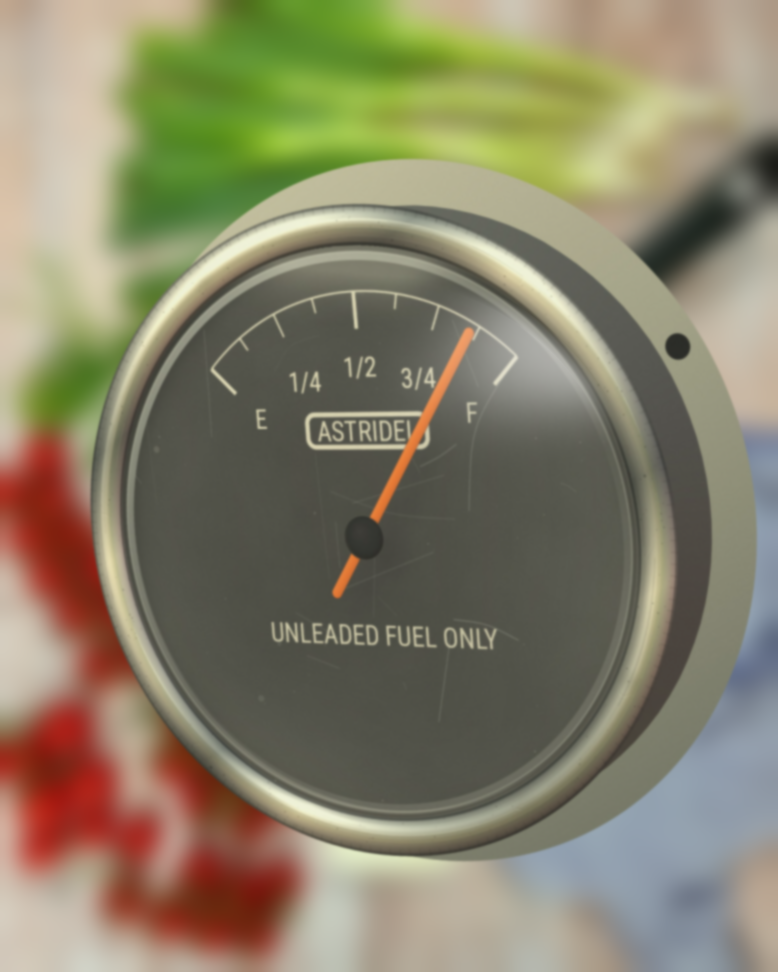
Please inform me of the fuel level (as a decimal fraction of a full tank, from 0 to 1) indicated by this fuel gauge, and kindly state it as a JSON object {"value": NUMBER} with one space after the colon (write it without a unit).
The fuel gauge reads {"value": 0.875}
